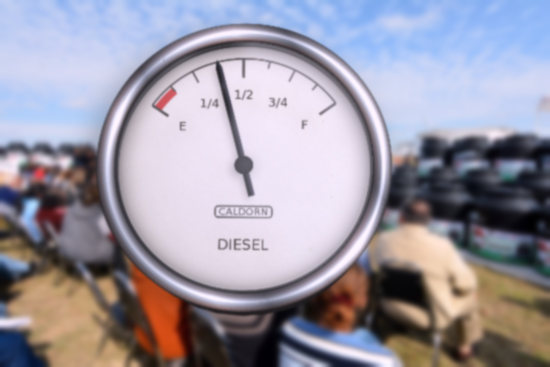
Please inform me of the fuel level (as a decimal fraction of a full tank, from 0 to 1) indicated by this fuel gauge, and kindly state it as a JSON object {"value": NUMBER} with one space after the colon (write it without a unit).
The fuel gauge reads {"value": 0.375}
